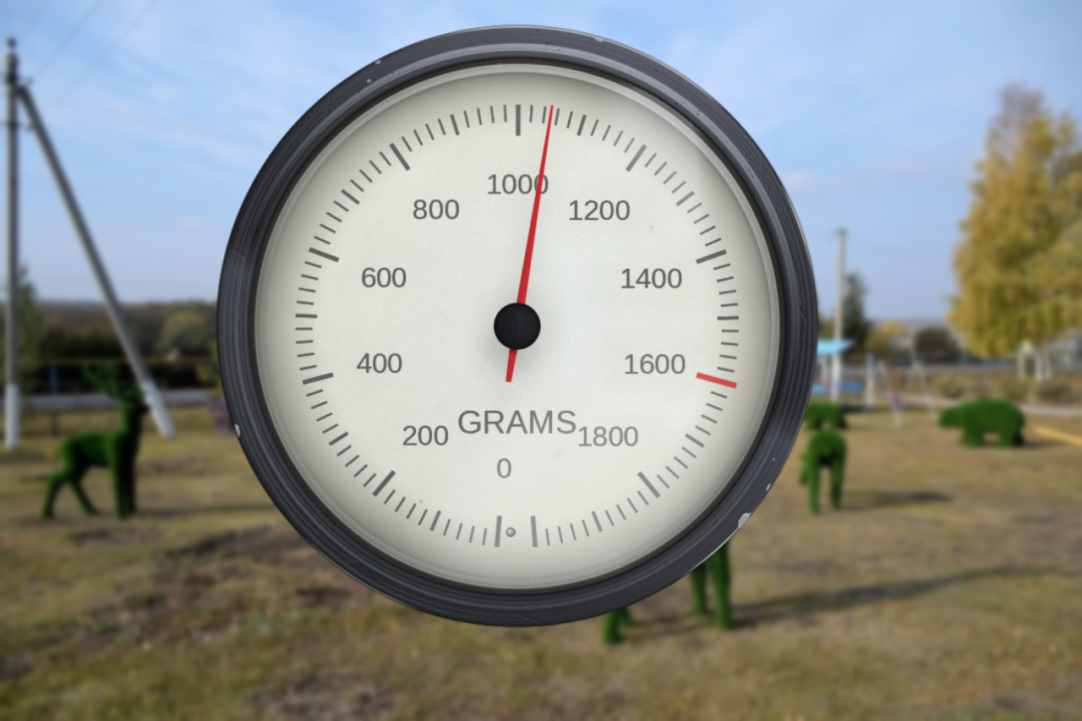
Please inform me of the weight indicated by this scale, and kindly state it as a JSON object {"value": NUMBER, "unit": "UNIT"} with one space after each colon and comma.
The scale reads {"value": 1050, "unit": "g"}
